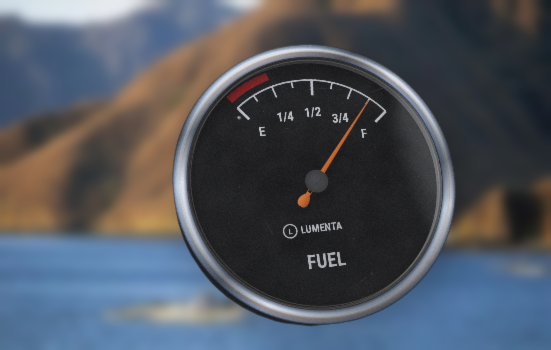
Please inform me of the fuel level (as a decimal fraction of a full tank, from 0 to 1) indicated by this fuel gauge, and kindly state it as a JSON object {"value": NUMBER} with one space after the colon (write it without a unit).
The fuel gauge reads {"value": 0.875}
